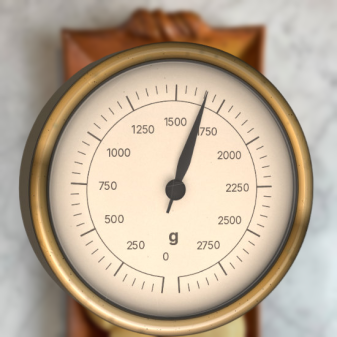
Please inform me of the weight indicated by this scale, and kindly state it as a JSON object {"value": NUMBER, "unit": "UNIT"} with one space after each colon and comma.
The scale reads {"value": 1650, "unit": "g"}
